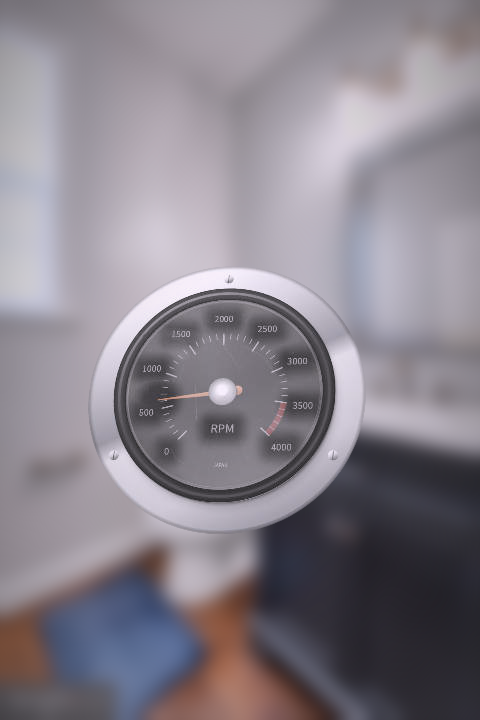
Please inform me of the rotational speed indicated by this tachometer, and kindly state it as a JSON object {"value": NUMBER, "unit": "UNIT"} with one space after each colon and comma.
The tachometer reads {"value": 600, "unit": "rpm"}
